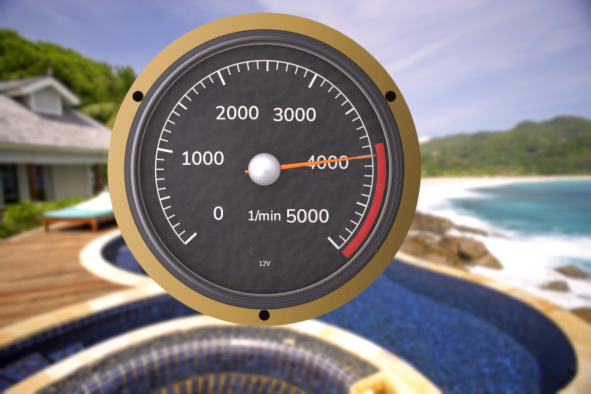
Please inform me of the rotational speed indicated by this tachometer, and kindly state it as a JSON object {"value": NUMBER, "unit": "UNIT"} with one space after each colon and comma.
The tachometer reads {"value": 4000, "unit": "rpm"}
